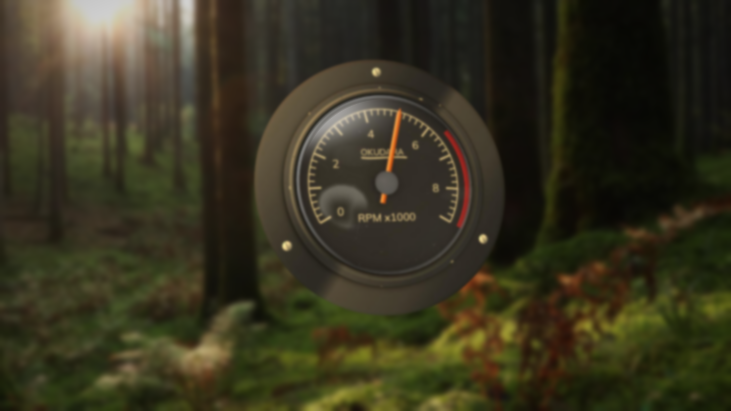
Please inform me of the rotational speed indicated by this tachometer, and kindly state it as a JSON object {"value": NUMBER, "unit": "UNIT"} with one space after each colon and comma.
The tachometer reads {"value": 5000, "unit": "rpm"}
